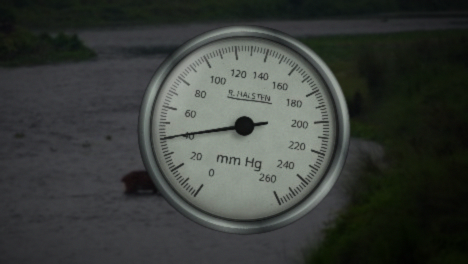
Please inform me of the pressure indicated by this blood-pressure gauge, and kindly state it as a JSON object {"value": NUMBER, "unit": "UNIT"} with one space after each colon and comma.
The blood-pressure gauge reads {"value": 40, "unit": "mmHg"}
